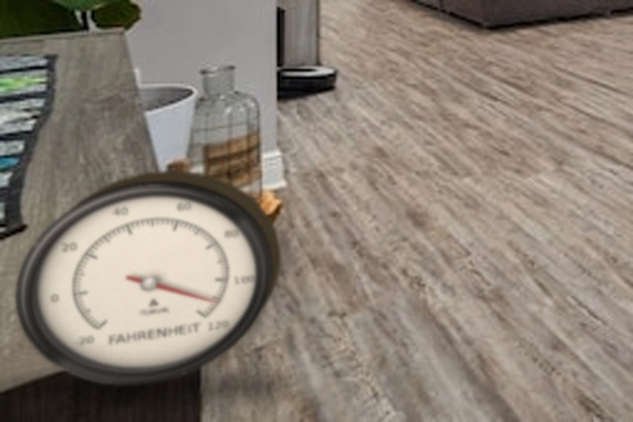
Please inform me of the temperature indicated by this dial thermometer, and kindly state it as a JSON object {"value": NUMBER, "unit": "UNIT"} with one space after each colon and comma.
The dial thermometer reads {"value": 110, "unit": "°F"}
